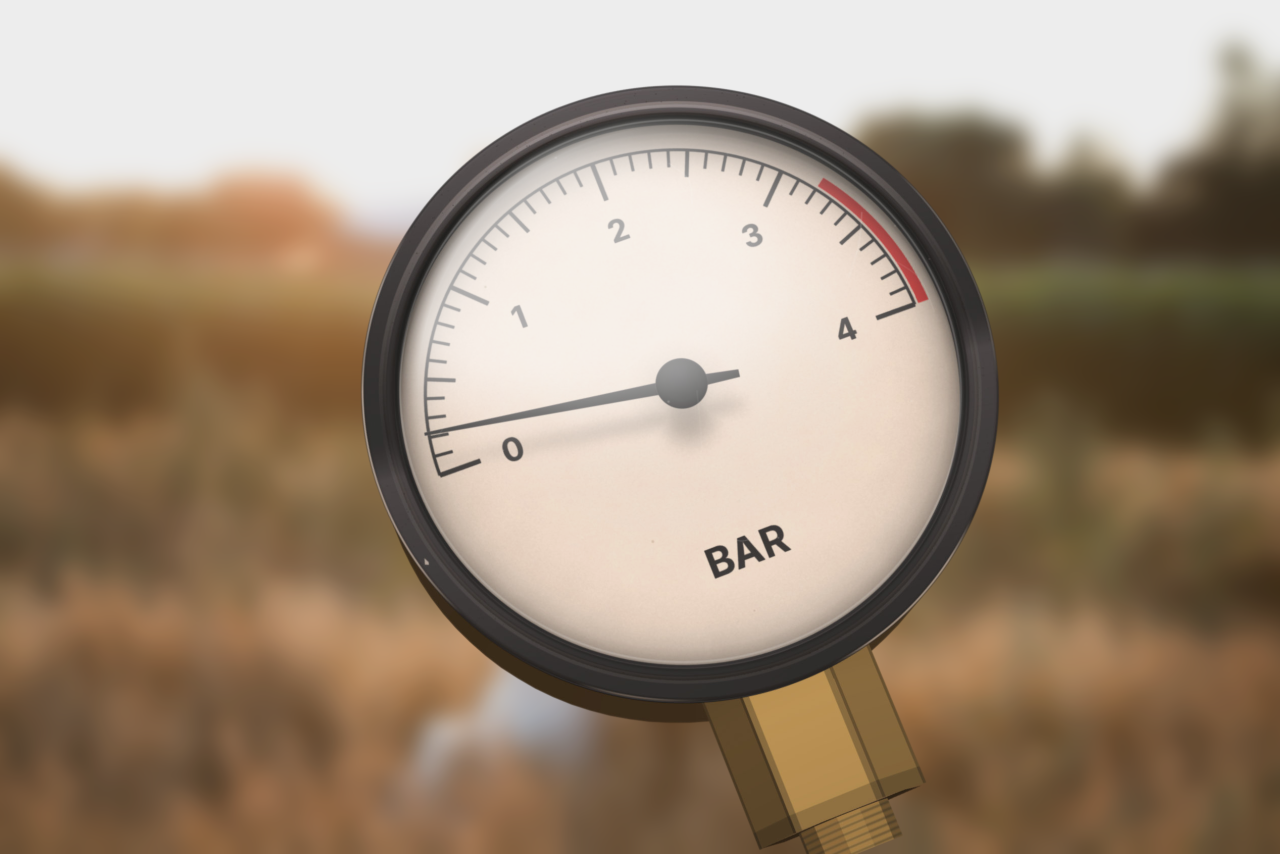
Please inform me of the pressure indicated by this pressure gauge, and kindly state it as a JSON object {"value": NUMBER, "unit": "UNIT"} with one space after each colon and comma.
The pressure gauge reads {"value": 0.2, "unit": "bar"}
